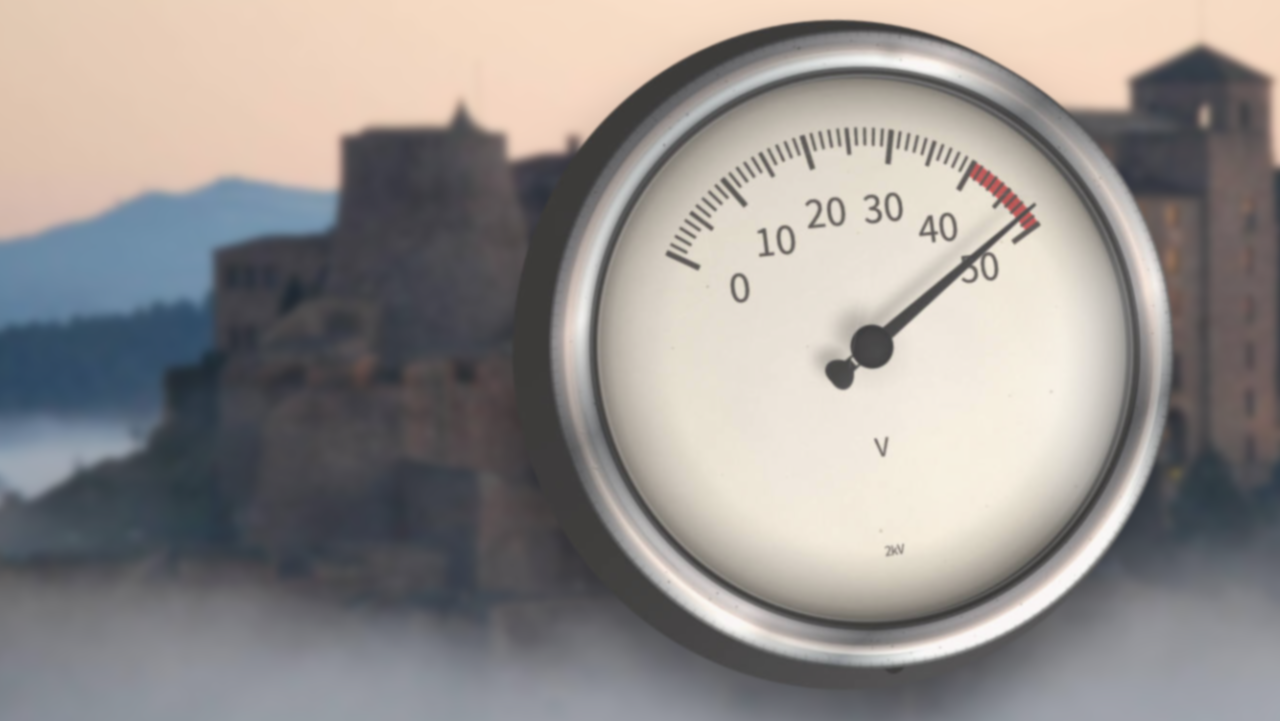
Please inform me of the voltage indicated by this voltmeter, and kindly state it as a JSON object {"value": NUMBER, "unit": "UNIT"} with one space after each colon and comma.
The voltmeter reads {"value": 48, "unit": "V"}
